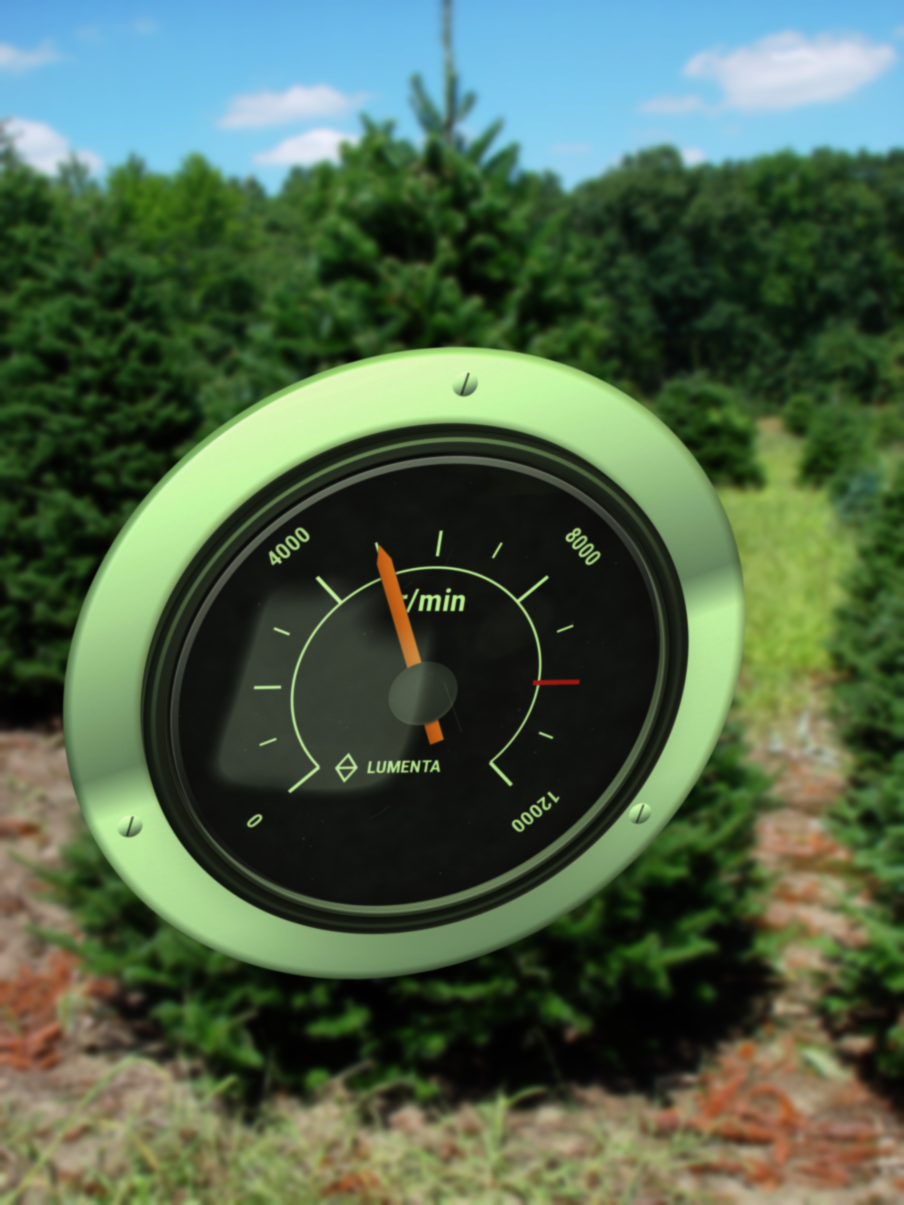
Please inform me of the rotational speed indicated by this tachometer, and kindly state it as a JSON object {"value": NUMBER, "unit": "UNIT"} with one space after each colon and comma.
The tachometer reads {"value": 5000, "unit": "rpm"}
